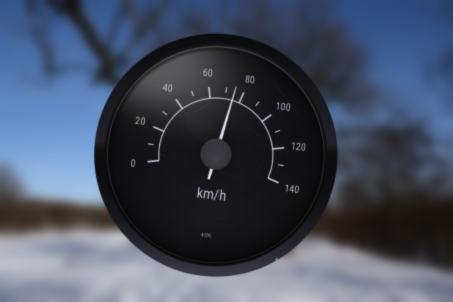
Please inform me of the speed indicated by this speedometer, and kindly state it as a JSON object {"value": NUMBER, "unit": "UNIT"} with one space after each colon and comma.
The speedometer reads {"value": 75, "unit": "km/h"}
